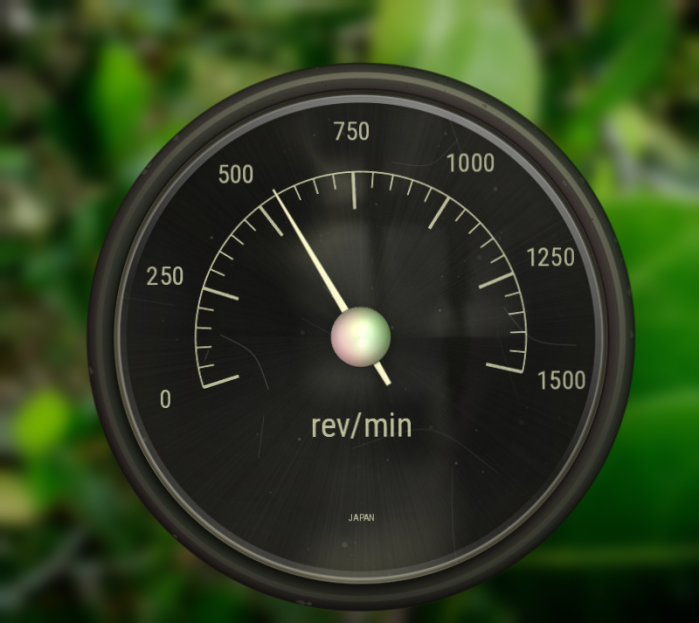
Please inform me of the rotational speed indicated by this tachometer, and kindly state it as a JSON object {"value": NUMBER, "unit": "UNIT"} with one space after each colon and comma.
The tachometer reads {"value": 550, "unit": "rpm"}
